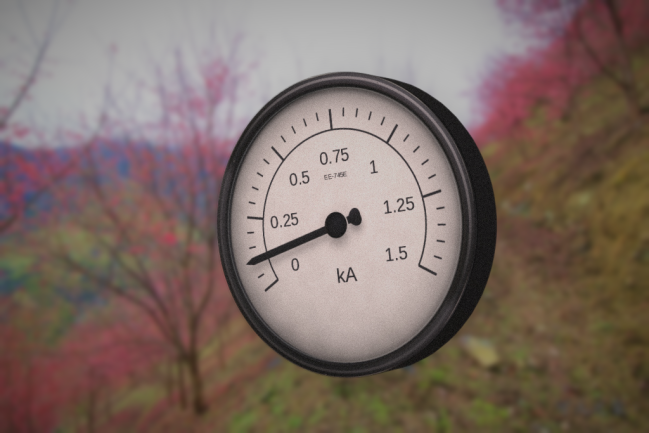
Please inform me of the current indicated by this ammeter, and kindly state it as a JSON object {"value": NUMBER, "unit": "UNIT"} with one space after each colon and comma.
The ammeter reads {"value": 0.1, "unit": "kA"}
